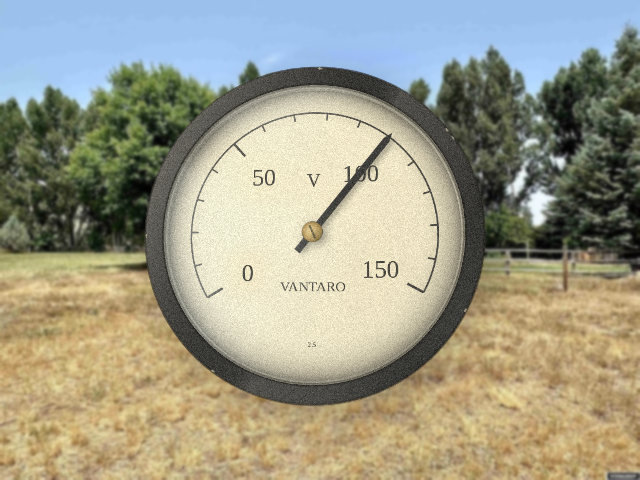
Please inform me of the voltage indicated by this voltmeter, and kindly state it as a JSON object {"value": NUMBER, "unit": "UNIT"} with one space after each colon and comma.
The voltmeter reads {"value": 100, "unit": "V"}
